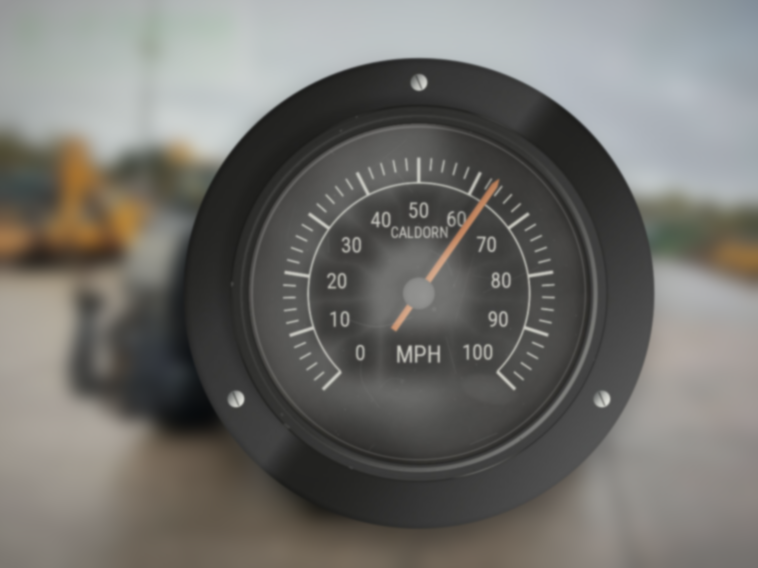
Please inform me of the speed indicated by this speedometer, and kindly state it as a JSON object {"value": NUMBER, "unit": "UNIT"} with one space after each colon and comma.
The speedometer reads {"value": 63, "unit": "mph"}
